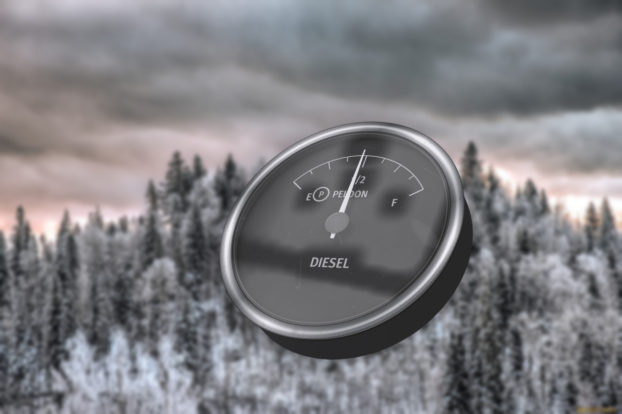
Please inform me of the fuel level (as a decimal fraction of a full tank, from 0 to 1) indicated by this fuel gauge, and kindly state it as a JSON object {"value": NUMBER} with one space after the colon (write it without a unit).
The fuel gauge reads {"value": 0.5}
